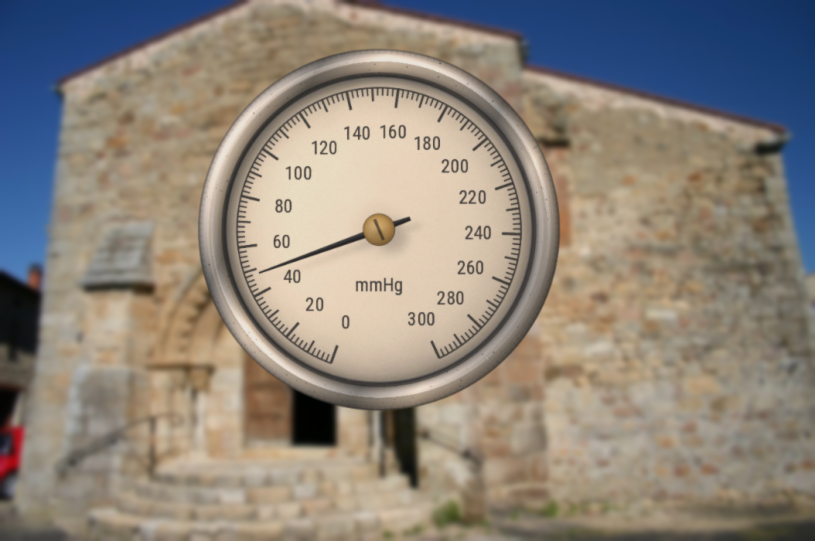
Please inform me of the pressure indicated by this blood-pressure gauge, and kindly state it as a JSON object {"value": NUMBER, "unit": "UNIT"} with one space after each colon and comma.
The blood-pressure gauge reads {"value": 48, "unit": "mmHg"}
